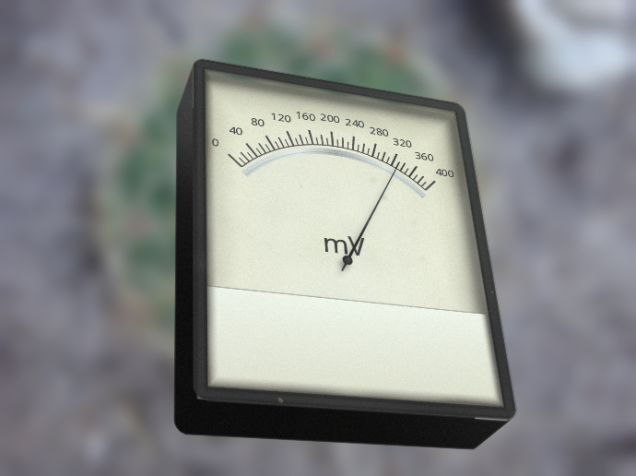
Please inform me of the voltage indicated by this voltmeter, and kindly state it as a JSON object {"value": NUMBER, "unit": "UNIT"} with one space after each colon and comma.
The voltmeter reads {"value": 330, "unit": "mV"}
